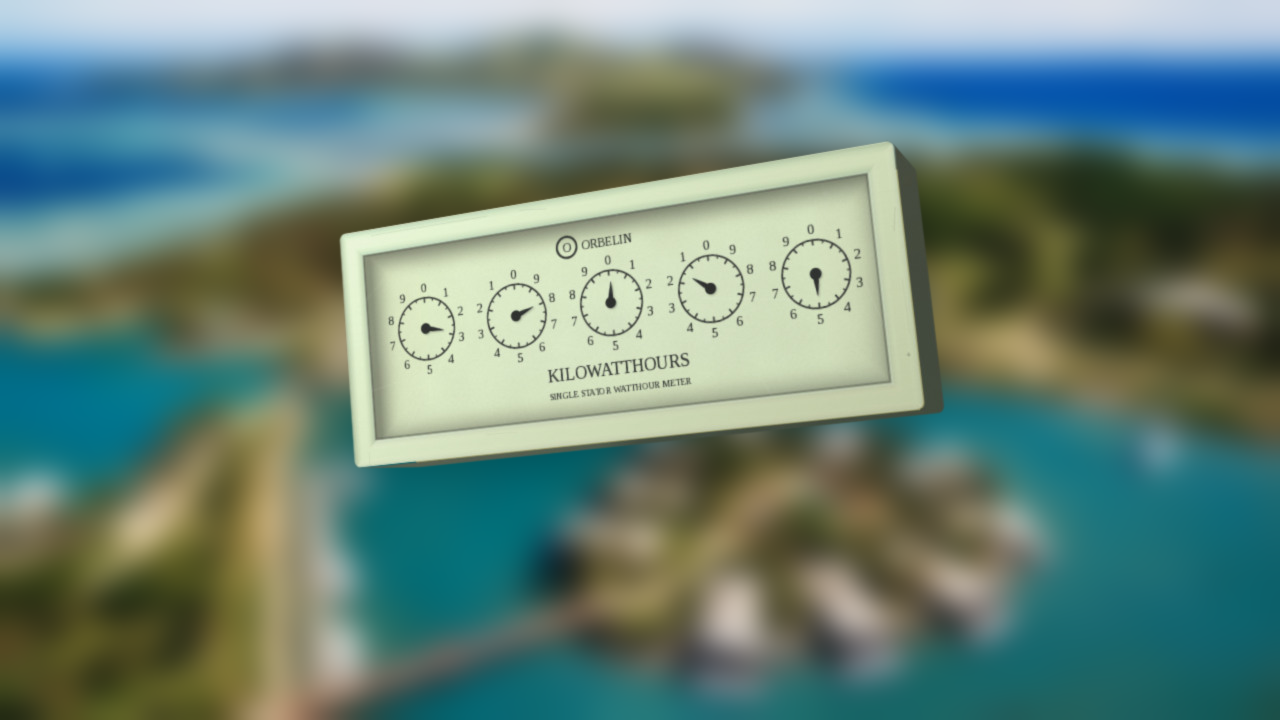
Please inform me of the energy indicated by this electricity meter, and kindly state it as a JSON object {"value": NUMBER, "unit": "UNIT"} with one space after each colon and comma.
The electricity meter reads {"value": 28015, "unit": "kWh"}
